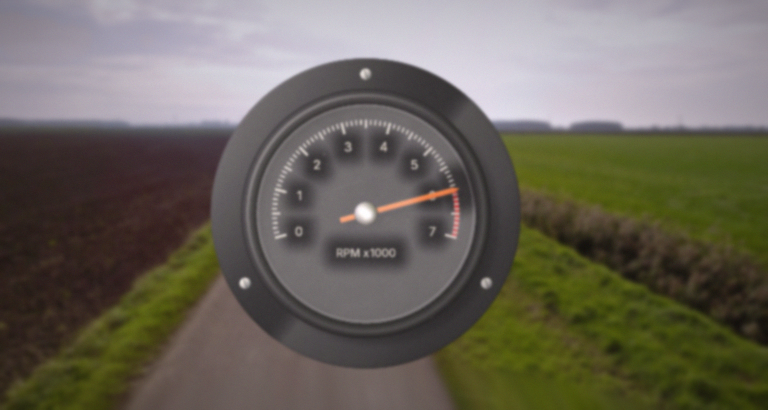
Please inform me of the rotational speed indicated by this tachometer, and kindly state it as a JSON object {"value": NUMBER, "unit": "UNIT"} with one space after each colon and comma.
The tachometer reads {"value": 6000, "unit": "rpm"}
